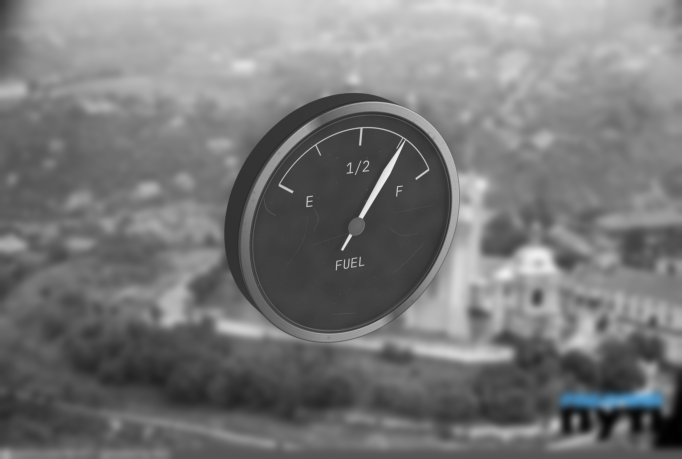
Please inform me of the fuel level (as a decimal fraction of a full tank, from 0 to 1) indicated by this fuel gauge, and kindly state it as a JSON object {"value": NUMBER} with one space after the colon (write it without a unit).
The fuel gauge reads {"value": 0.75}
